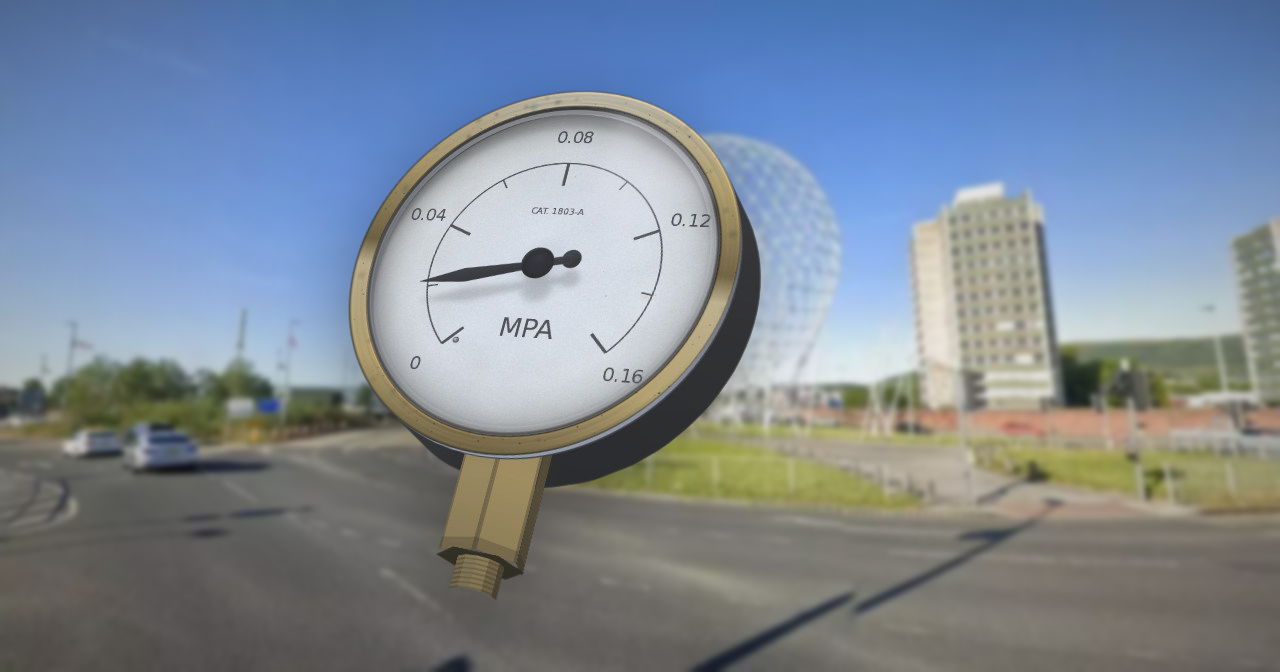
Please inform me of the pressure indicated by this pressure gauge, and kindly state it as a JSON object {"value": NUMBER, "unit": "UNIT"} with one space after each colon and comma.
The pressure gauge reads {"value": 0.02, "unit": "MPa"}
